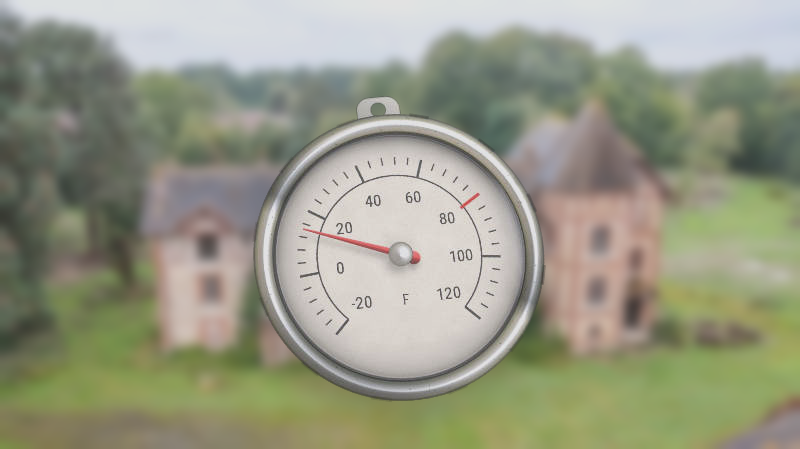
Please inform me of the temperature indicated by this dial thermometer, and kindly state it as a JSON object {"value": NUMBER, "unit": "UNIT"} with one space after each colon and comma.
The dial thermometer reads {"value": 14, "unit": "°F"}
